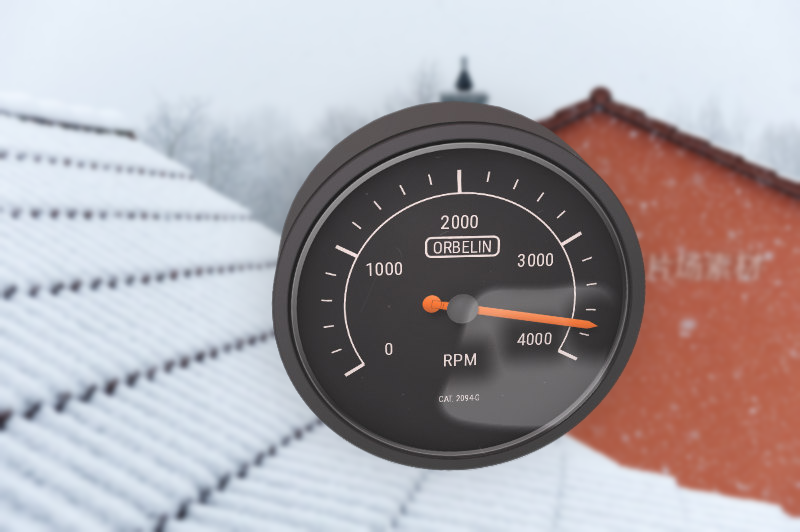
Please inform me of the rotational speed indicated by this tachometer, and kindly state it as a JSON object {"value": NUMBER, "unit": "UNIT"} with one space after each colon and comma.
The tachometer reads {"value": 3700, "unit": "rpm"}
